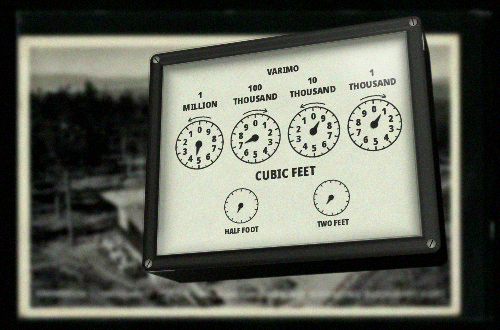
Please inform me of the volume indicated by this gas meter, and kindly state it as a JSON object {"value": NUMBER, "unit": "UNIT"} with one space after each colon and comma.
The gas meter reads {"value": 469100, "unit": "ft³"}
